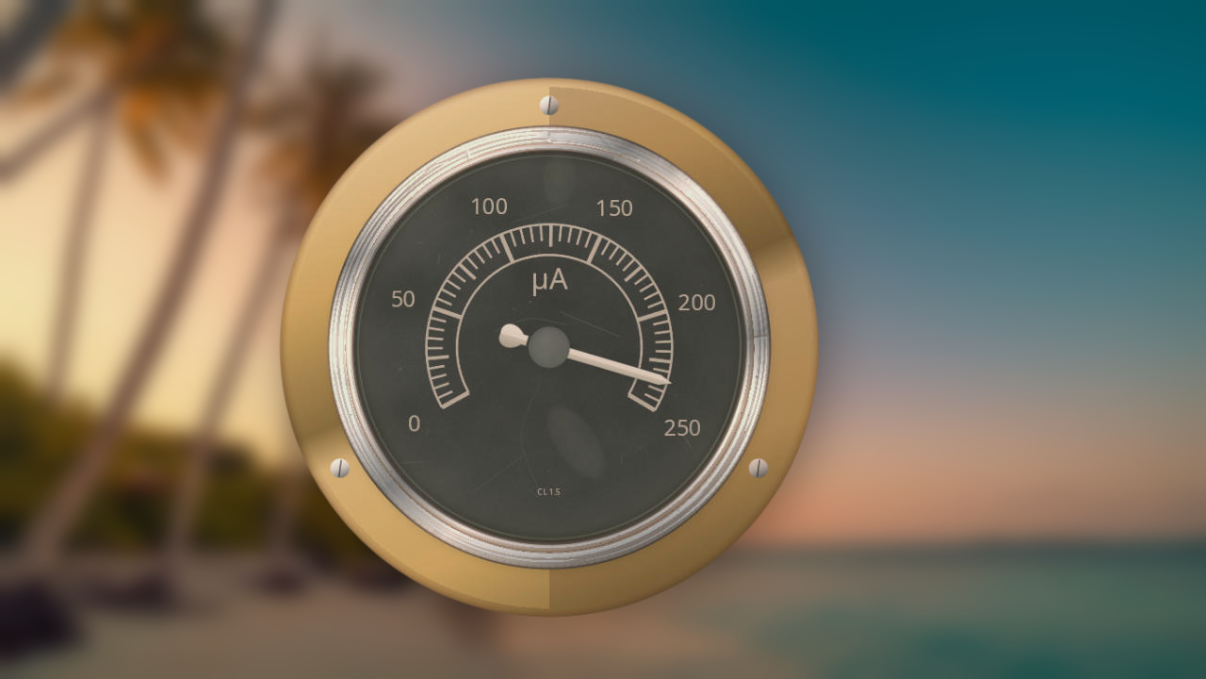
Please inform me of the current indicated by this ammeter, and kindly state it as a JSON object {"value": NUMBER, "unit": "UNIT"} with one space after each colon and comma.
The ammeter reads {"value": 235, "unit": "µA"}
